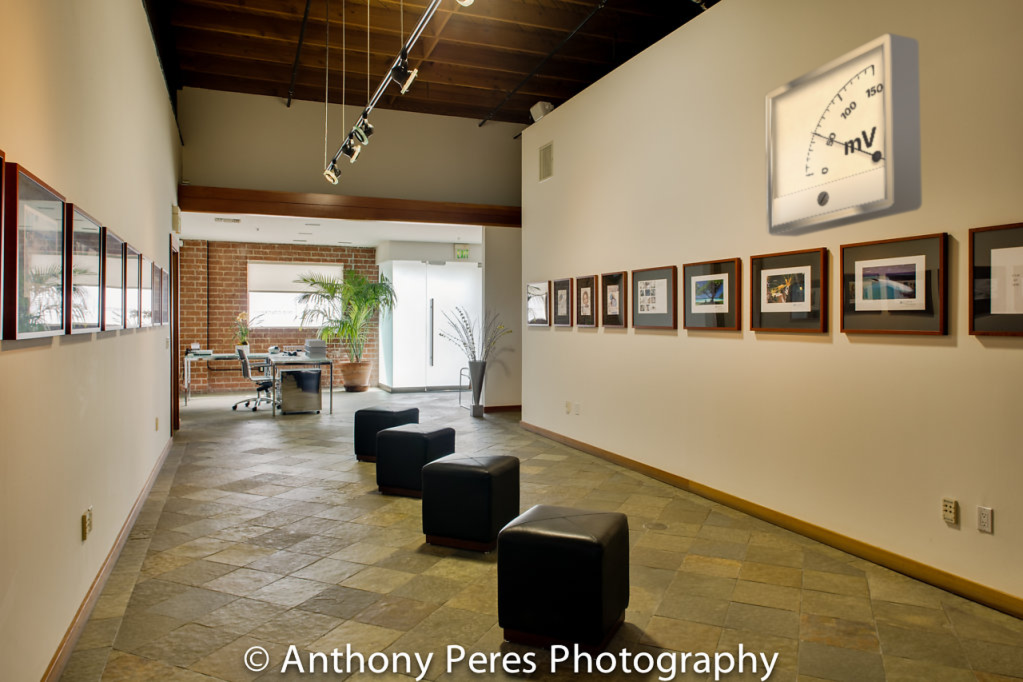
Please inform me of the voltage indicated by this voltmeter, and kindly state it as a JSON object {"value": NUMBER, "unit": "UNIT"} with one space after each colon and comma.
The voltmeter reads {"value": 50, "unit": "mV"}
